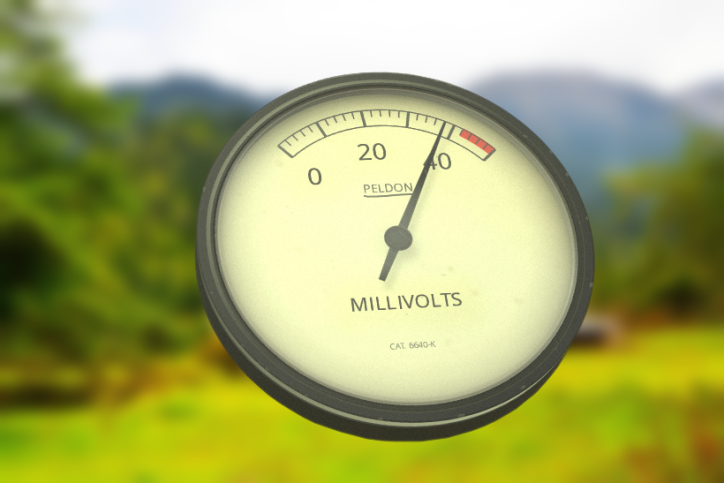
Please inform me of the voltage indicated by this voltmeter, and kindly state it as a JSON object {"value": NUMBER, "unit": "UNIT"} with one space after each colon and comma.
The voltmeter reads {"value": 38, "unit": "mV"}
